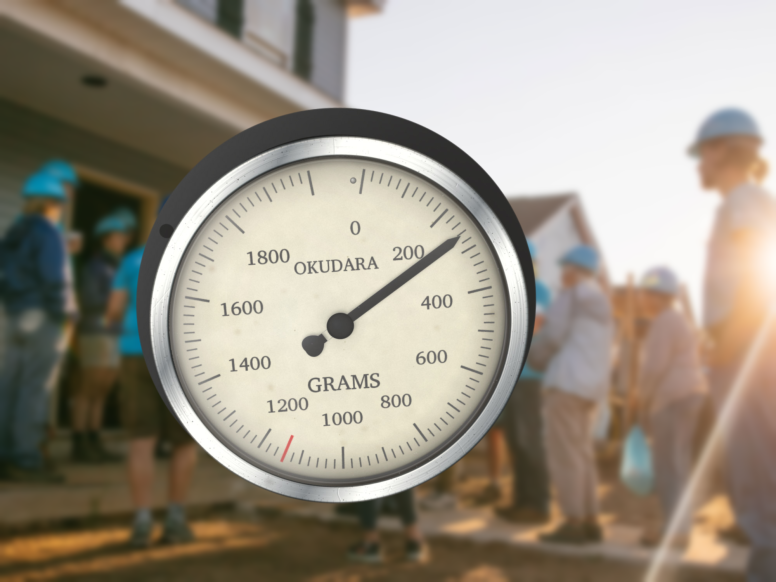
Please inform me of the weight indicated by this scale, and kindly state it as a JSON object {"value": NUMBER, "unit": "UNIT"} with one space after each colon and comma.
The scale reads {"value": 260, "unit": "g"}
